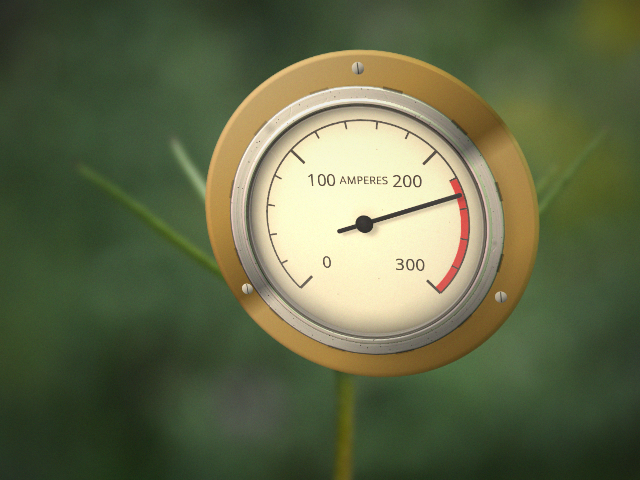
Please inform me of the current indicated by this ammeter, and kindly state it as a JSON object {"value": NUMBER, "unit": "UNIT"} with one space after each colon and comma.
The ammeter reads {"value": 230, "unit": "A"}
